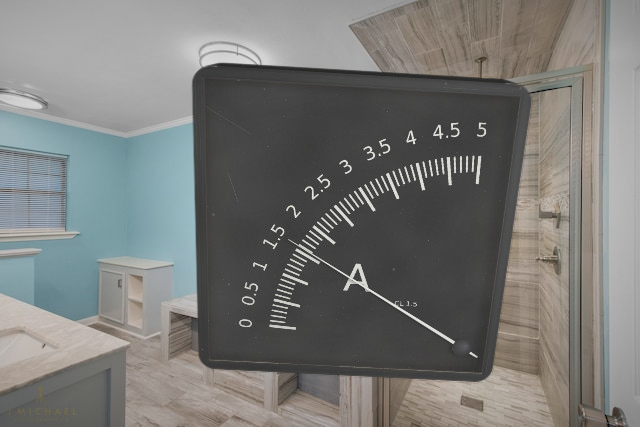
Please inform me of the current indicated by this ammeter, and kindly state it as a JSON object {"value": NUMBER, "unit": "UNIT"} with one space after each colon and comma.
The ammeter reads {"value": 1.6, "unit": "A"}
